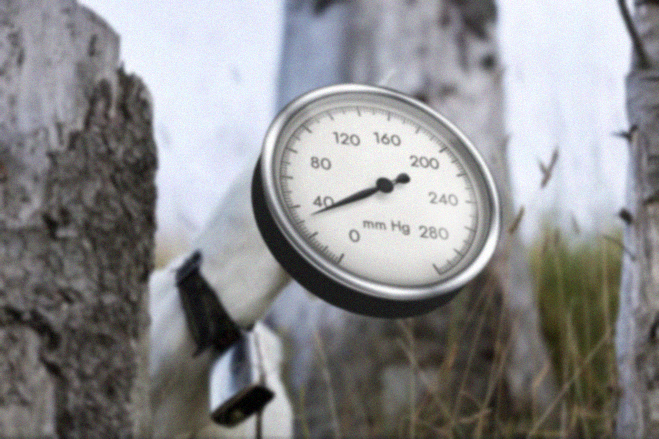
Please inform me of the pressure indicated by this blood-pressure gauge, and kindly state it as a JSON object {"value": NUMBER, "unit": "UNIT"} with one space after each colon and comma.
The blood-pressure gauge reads {"value": 30, "unit": "mmHg"}
